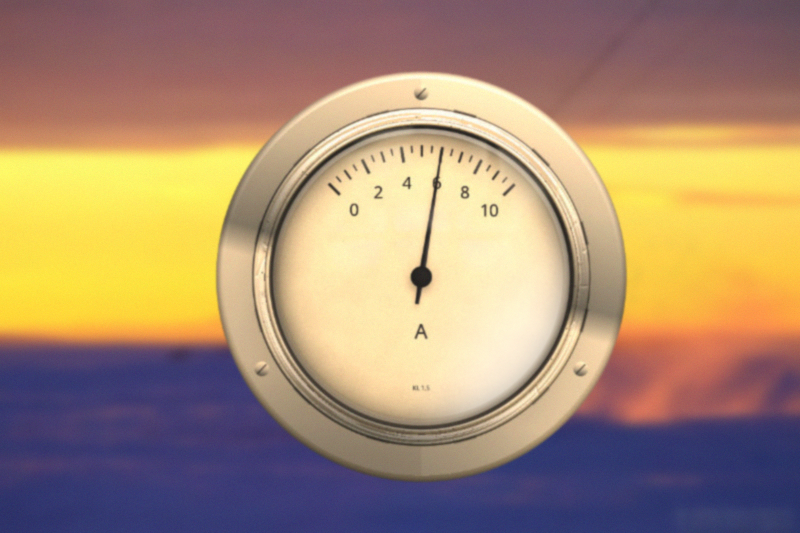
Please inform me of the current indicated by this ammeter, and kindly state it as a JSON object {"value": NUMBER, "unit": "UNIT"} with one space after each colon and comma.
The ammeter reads {"value": 6, "unit": "A"}
